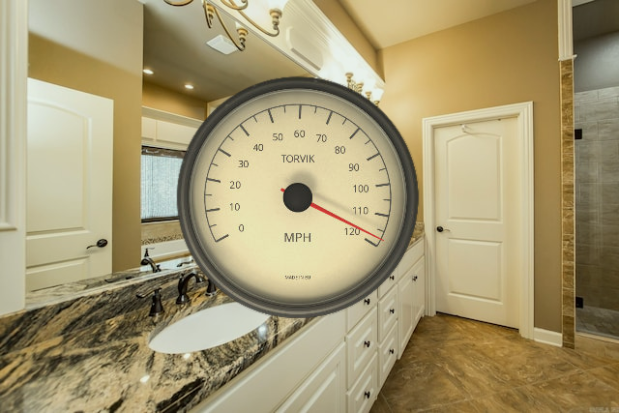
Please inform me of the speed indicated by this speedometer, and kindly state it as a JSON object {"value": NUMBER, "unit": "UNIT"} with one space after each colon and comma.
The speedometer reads {"value": 117.5, "unit": "mph"}
